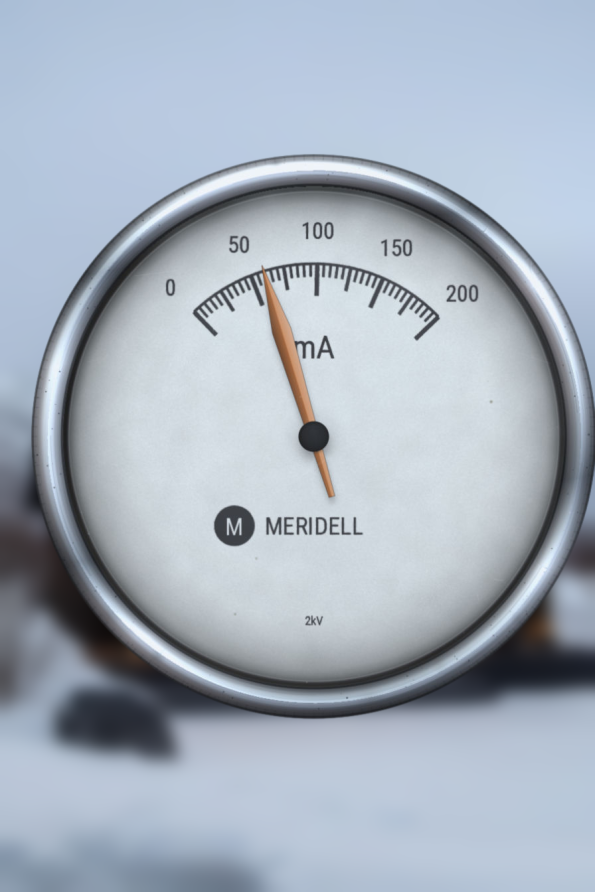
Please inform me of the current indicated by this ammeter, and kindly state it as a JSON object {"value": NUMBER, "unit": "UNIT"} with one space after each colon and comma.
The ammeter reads {"value": 60, "unit": "mA"}
